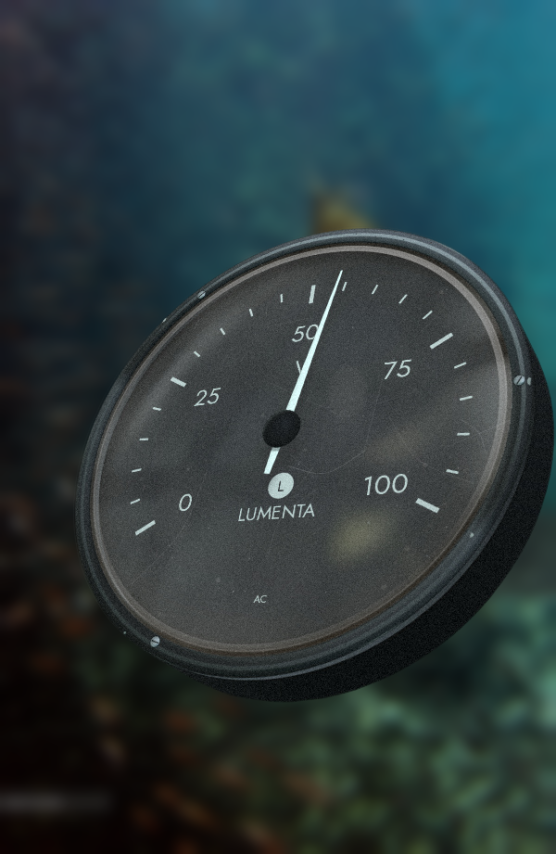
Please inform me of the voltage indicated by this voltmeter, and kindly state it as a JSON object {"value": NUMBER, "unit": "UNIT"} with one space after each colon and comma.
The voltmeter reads {"value": 55, "unit": "V"}
